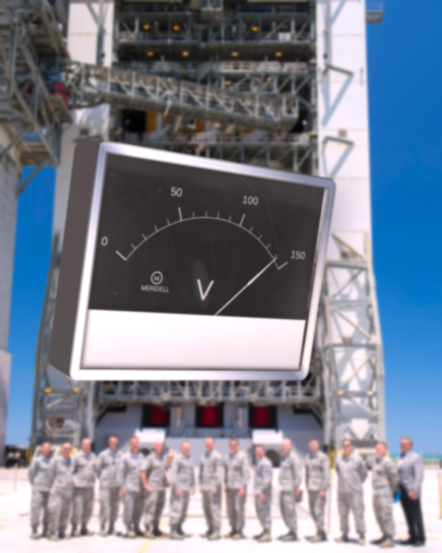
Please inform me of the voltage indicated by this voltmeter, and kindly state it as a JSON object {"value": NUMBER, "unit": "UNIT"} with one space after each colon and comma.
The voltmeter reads {"value": 140, "unit": "V"}
